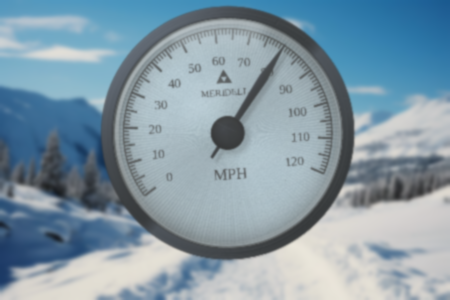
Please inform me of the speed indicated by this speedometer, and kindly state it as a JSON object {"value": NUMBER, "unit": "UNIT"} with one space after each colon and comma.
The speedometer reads {"value": 80, "unit": "mph"}
